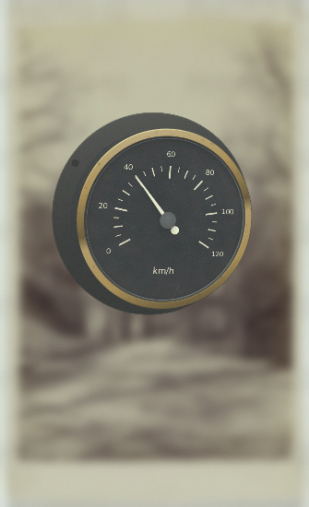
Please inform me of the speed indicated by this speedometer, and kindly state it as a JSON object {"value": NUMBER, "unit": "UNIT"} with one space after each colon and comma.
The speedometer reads {"value": 40, "unit": "km/h"}
